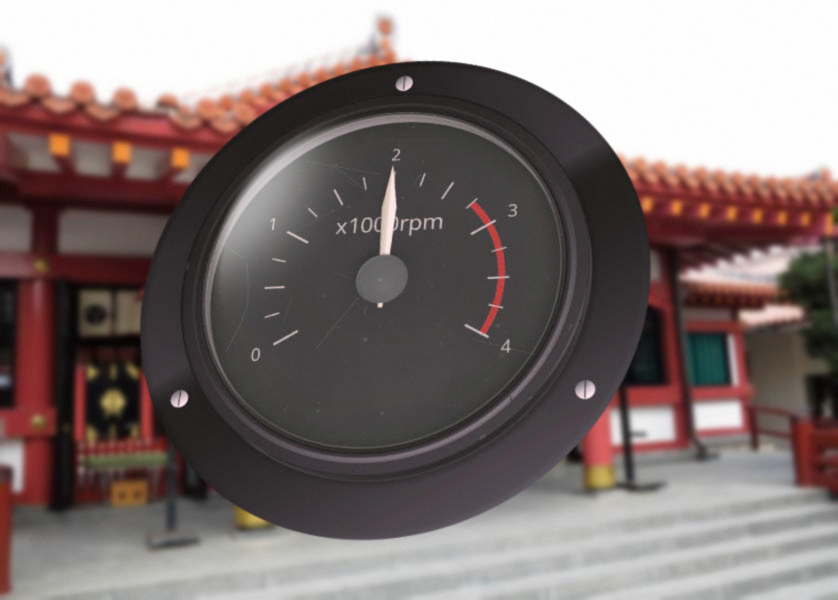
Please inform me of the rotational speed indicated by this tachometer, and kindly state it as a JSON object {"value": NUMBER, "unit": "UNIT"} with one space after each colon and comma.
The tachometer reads {"value": 2000, "unit": "rpm"}
